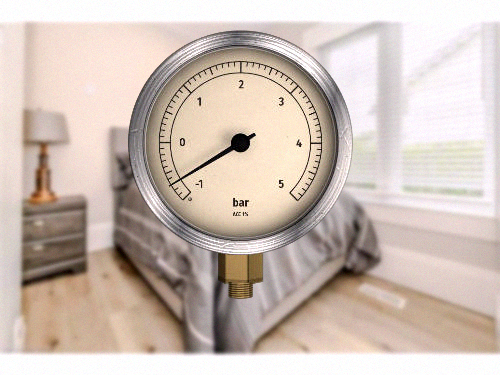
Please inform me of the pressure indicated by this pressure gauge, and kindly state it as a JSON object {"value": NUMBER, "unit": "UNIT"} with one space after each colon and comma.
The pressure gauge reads {"value": -0.7, "unit": "bar"}
